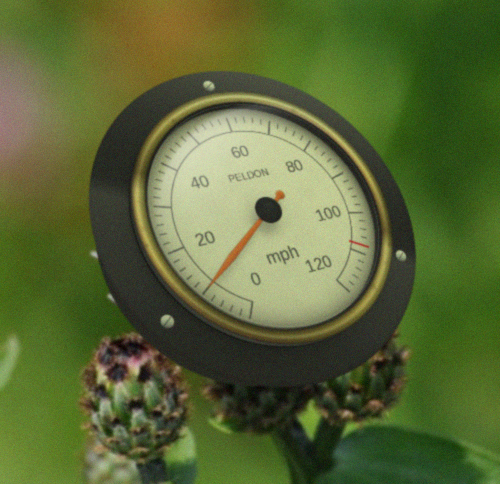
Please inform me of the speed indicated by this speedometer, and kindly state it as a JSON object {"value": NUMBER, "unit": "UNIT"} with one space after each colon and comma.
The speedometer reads {"value": 10, "unit": "mph"}
